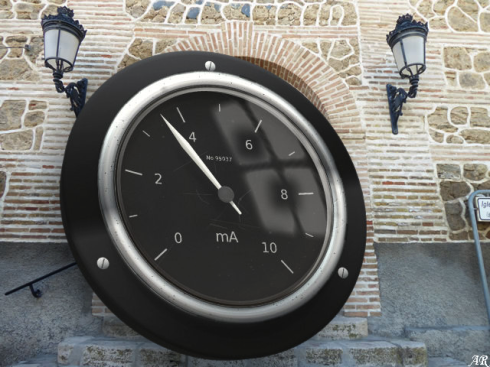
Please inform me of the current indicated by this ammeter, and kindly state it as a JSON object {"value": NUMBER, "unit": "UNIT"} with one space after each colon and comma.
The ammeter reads {"value": 3.5, "unit": "mA"}
